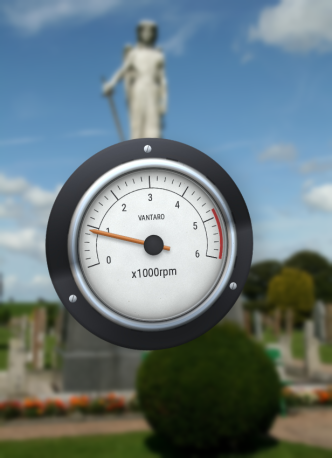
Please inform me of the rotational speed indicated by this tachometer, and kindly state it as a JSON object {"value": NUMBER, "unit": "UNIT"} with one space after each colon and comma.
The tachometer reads {"value": 900, "unit": "rpm"}
